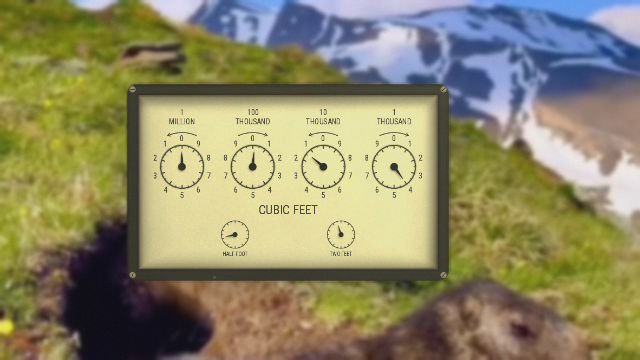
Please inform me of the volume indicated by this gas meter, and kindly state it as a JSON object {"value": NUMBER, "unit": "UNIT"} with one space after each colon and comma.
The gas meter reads {"value": 1400, "unit": "ft³"}
